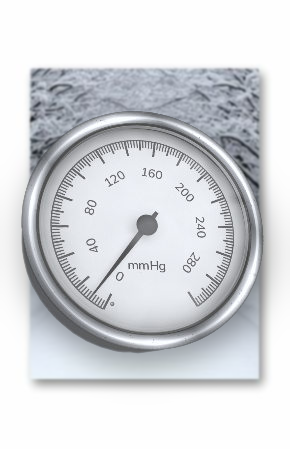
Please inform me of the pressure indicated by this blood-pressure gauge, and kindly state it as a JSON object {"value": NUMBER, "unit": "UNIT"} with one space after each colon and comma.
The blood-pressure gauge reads {"value": 10, "unit": "mmHg"}
